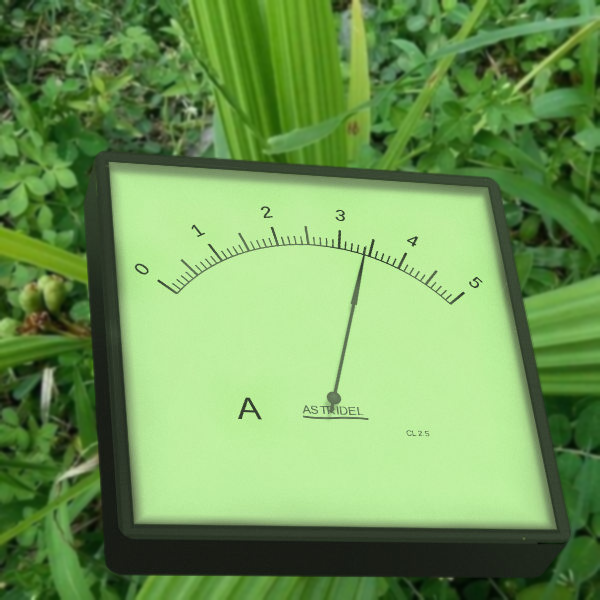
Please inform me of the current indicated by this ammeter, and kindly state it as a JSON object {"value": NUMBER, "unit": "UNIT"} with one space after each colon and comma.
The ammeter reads {"value": 3.4, "unit": "A"}
